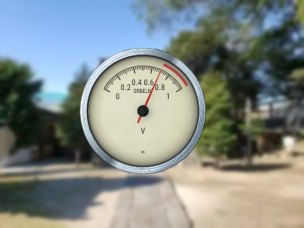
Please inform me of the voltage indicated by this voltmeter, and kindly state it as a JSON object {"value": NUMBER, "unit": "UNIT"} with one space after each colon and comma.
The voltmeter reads {"value": 0.7, "unit": "V"}
